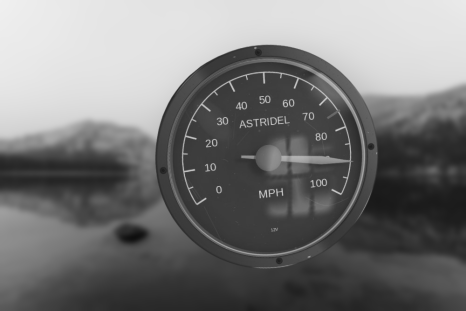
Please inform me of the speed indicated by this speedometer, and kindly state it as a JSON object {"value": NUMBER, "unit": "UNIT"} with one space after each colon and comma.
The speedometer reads {"value": 90, "unit": "mph"}
